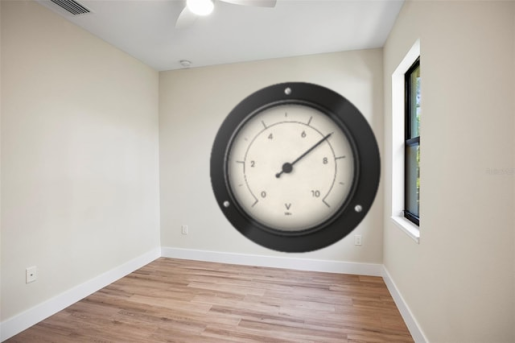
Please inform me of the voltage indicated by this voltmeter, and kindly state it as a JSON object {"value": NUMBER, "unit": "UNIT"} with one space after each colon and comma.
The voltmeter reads {"value": 7, "unit": "V"}
